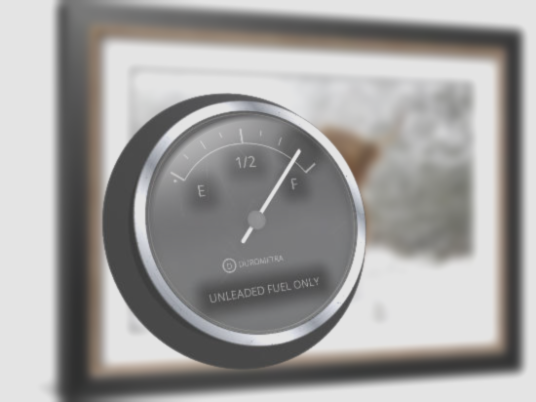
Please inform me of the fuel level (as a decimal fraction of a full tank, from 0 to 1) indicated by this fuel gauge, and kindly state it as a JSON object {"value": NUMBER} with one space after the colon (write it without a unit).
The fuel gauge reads {"value": 0.875}
